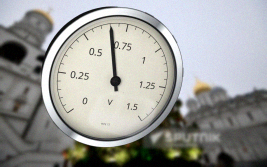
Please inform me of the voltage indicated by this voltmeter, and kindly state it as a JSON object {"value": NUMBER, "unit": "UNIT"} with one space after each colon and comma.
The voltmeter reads {"value": 0.65, "unit": "V"}
